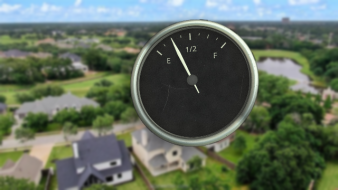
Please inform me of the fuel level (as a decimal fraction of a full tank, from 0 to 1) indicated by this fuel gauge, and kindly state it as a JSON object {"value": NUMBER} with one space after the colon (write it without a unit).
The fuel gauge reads {"value": 0.25}
